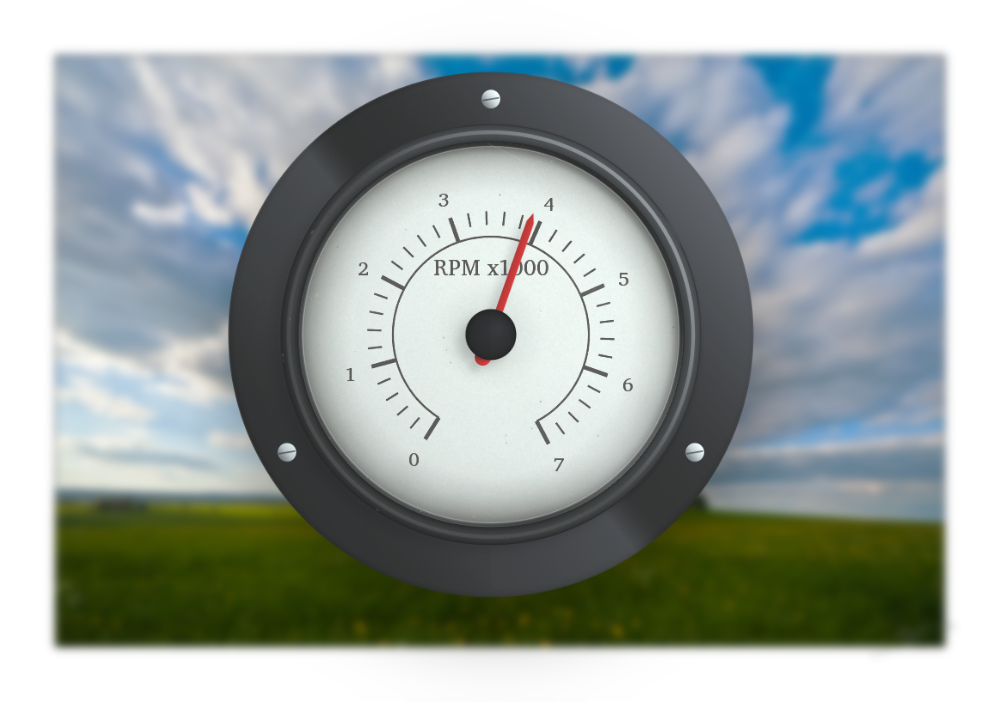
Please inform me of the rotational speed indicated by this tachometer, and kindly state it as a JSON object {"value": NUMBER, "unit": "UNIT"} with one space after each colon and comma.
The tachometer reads {"value": 3900, "unit": "rpm"}
